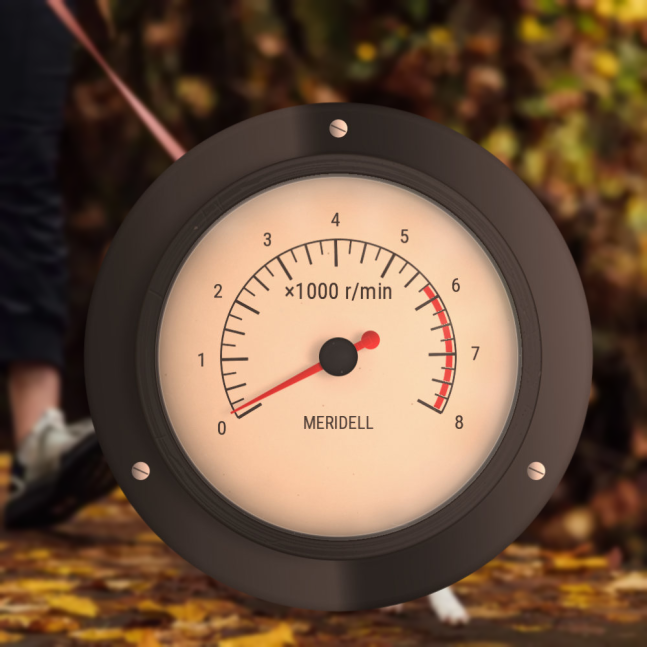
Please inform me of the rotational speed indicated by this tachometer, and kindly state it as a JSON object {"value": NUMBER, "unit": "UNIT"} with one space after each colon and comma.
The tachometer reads {"value": 125, "unit": "rpm"}
